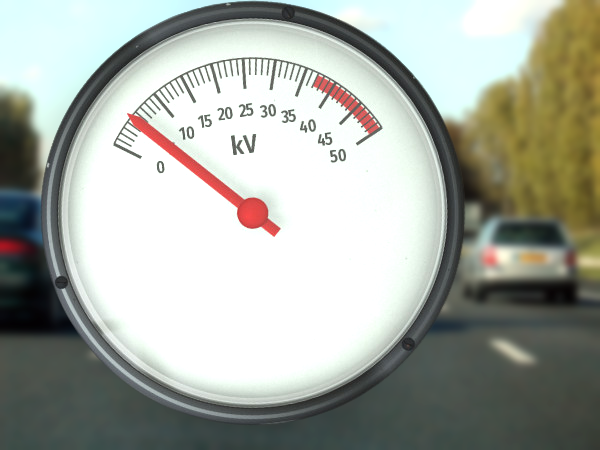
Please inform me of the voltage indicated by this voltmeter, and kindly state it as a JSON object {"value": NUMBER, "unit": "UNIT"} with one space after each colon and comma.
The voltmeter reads {"value": 5, "unit": "kV"}
